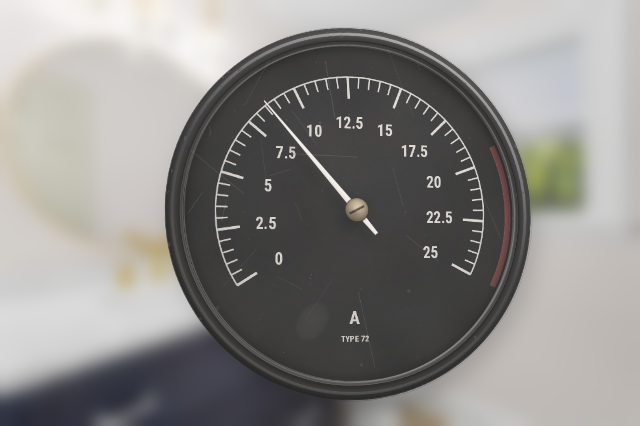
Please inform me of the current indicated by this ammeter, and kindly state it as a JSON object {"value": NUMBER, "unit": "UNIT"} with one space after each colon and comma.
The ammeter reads {"value": 8.5, "unit": "A"}
